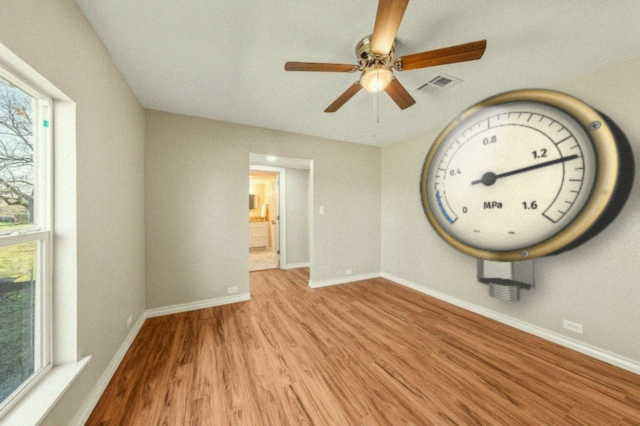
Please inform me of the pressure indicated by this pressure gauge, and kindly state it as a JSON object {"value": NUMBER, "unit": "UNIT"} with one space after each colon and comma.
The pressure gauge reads {"value": 1.3, "unit": "MPa"}
